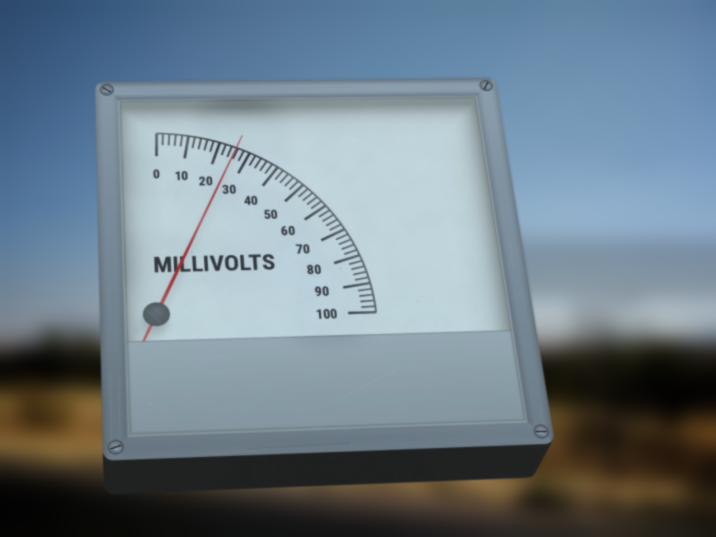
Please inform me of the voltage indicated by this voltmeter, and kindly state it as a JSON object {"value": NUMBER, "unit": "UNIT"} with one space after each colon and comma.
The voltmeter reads {"value": 26, "unit": "mV"}
